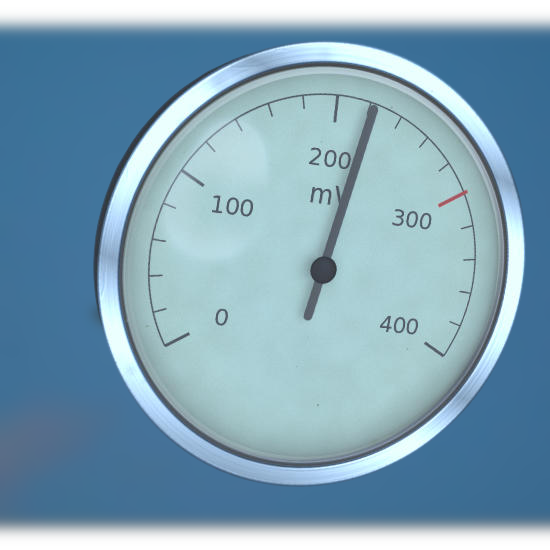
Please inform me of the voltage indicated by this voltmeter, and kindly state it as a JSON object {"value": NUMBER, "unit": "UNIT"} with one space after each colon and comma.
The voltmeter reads {"value": 220, "unit": "mV"}
